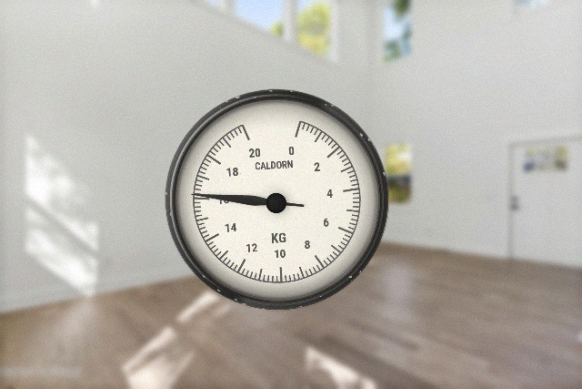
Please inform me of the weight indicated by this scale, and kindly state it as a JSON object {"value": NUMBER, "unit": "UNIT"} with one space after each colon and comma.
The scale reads {"value": 16.2, "unit": "kg"}
